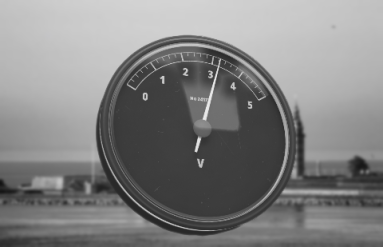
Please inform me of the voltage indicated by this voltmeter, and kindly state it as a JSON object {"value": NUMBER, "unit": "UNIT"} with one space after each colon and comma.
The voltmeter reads {"value": 3.2, "unit": "V"}
